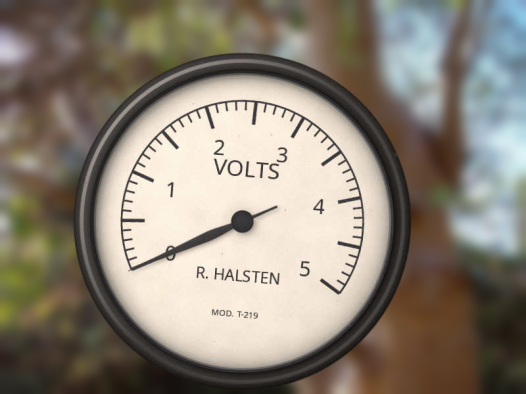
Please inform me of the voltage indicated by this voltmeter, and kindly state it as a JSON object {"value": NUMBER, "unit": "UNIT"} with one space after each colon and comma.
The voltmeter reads {"value": 0, "unit": "V"}
